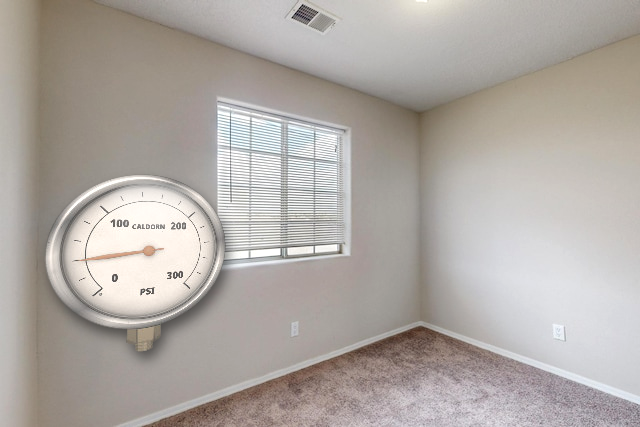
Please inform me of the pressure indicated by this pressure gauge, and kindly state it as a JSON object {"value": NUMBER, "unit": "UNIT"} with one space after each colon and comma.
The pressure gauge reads {"value": 40, "unit": "psi"}
